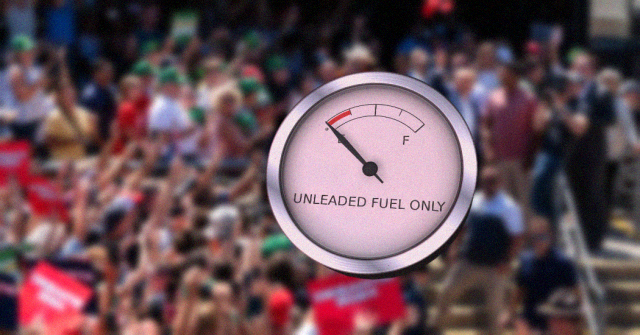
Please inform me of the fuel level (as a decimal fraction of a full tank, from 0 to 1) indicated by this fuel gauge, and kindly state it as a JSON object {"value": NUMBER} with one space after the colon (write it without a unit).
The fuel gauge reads {"value": 0}
